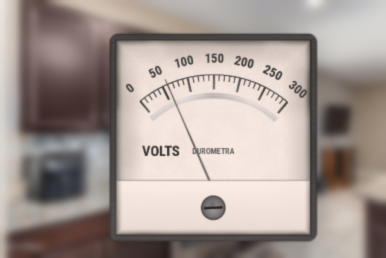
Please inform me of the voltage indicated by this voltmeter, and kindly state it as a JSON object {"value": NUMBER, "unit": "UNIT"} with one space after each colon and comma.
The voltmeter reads {"value": 60, "unit": "V"}
